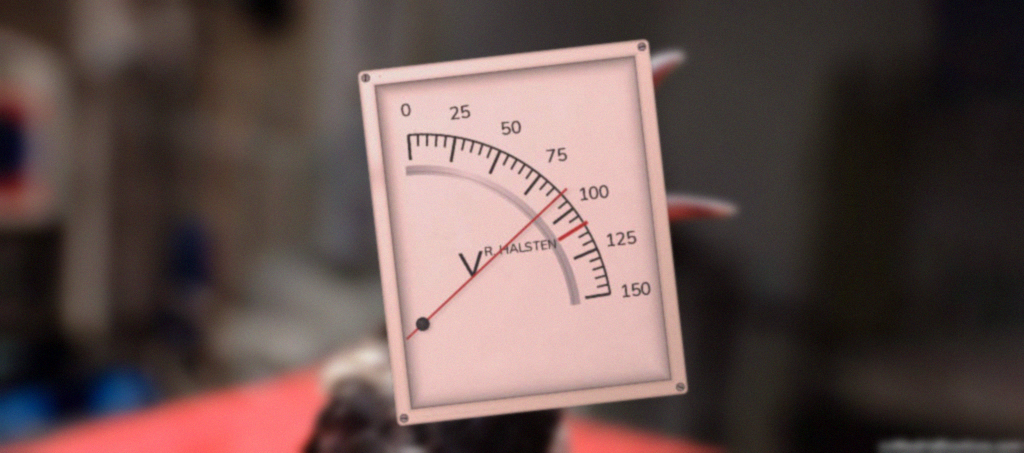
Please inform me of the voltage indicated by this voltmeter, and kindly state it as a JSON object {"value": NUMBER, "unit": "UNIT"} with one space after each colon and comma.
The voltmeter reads {"value": 90, "unit": "V"}
